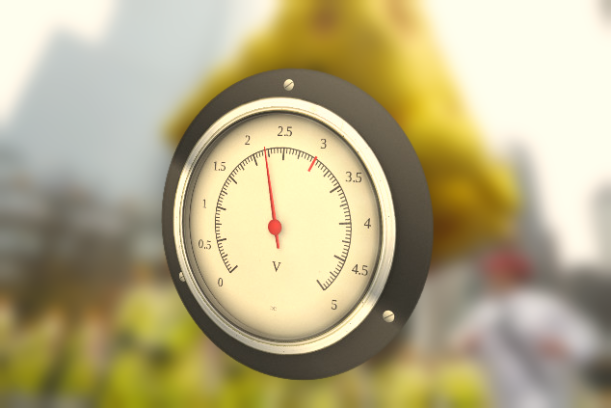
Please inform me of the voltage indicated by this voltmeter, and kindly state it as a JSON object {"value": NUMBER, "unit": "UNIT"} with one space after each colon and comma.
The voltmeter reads {"value": 2.25, "unit": "V"}
